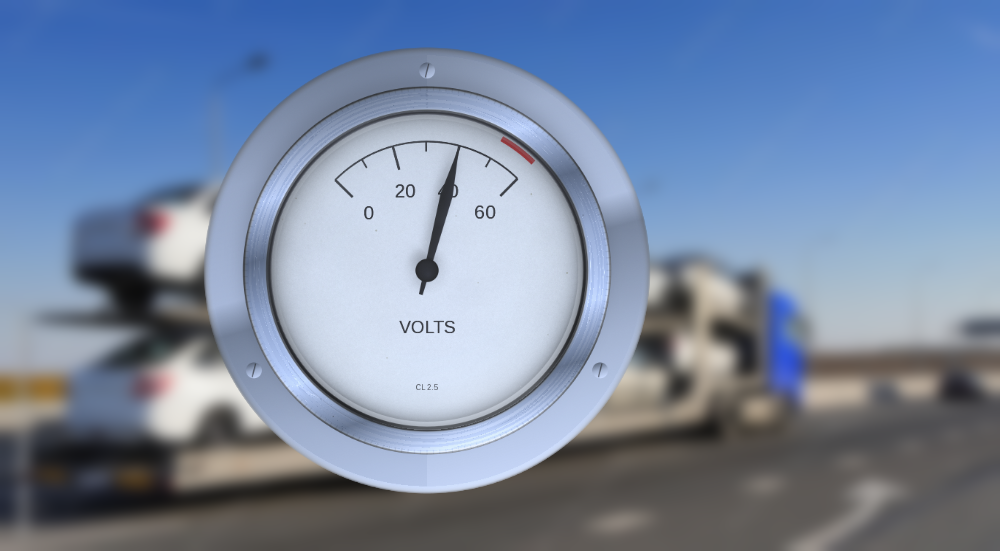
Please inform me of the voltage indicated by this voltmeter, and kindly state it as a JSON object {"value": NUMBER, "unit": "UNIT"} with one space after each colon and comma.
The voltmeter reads {"value": 40, "unit": "V"}
